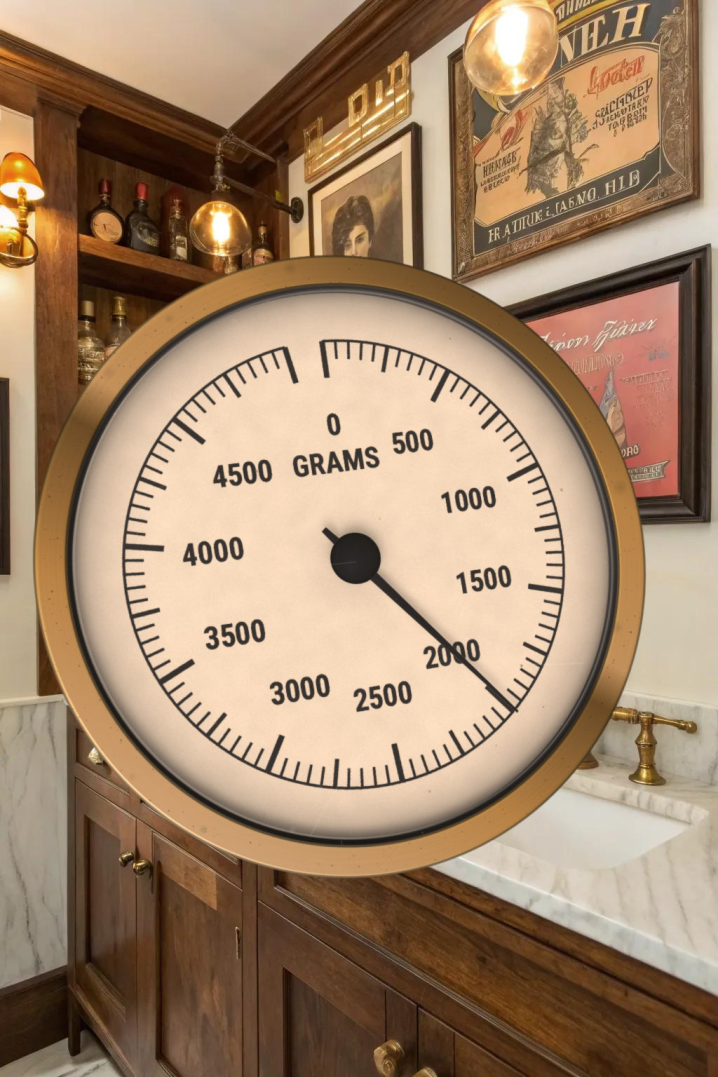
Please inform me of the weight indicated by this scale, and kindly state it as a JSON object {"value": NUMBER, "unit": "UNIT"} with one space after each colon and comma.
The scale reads {"value": 2000, "unit": "g"}
